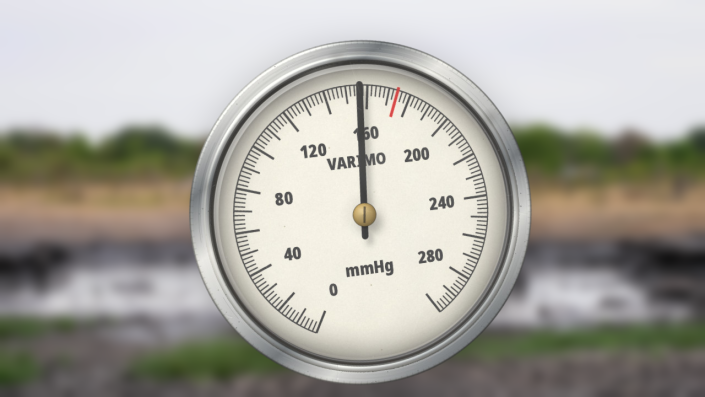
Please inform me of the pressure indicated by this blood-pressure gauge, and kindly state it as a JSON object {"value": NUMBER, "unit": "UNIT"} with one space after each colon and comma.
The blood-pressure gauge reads {"value": 156, "unit": "mmHg"}
